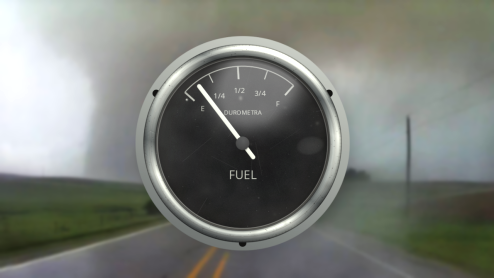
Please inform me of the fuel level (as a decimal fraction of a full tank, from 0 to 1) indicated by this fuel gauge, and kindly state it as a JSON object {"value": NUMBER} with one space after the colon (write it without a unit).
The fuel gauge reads {"value": 0.125}
